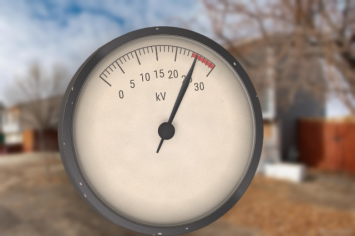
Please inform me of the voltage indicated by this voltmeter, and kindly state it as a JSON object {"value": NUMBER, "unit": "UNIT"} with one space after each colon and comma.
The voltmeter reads {"value": 25, "unit": "kV"}
